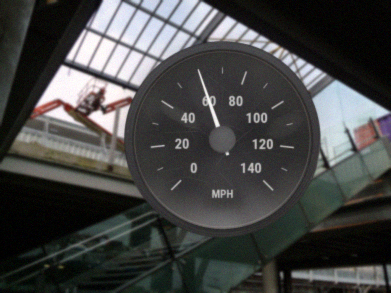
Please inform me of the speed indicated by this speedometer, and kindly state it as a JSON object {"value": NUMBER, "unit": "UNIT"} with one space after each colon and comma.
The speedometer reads {"value": 60, "unit": "mph"}
